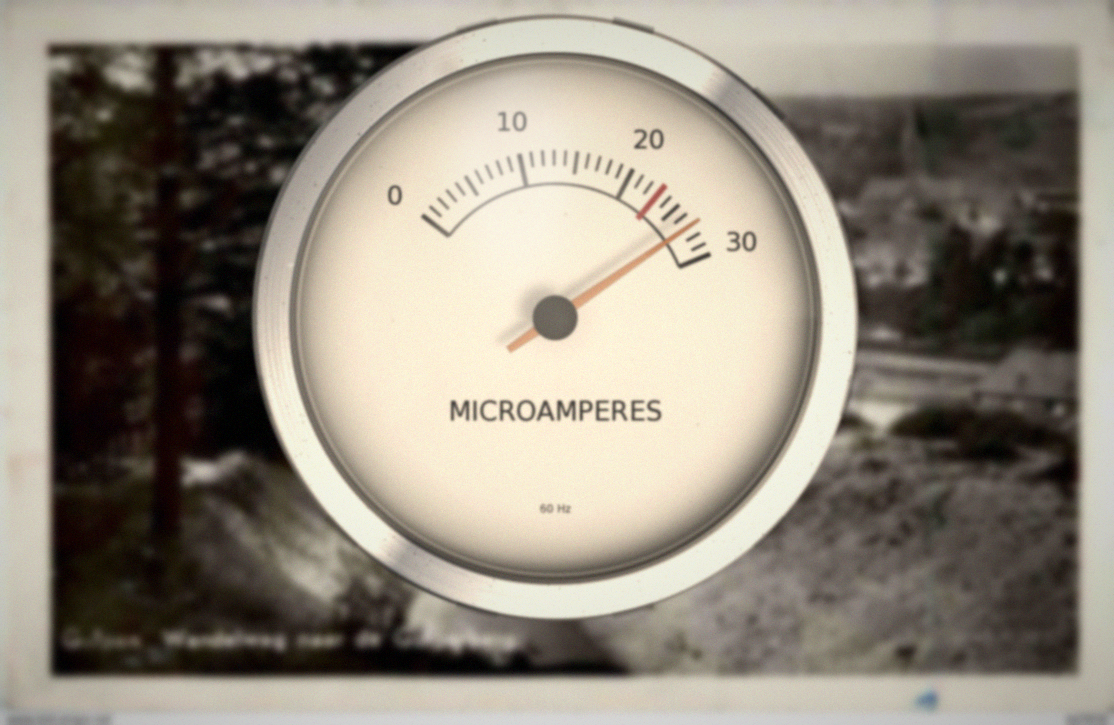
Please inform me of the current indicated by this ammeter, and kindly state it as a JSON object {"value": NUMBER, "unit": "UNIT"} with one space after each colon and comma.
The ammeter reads {"value": 27, "unit": "µA"}
